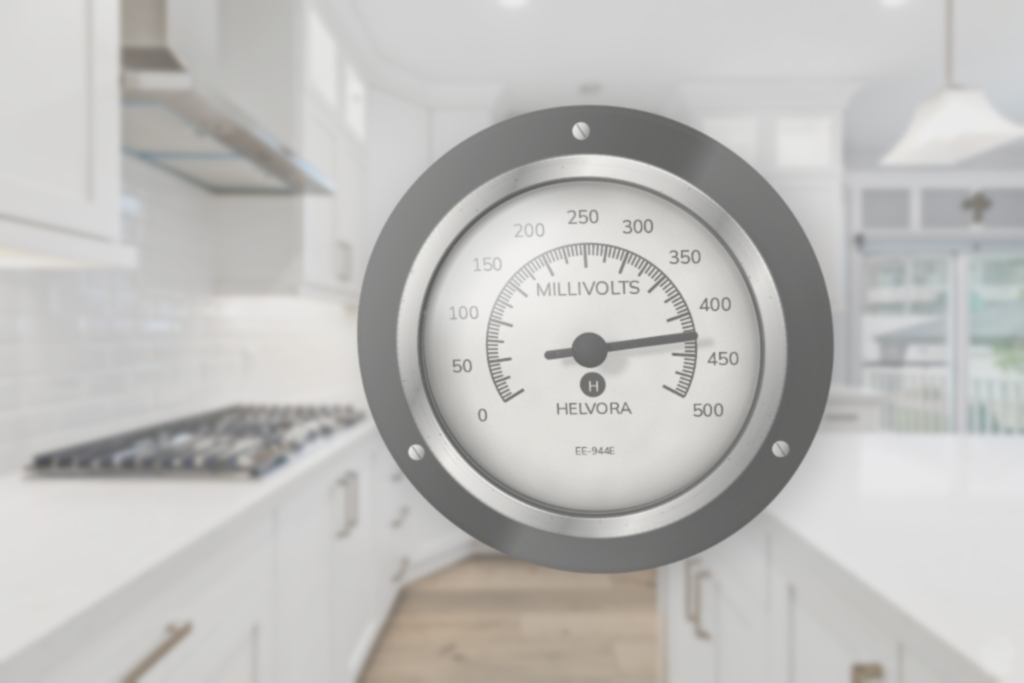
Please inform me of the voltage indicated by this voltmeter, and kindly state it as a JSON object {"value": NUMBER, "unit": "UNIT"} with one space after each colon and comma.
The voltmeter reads {"value": 425, "unit": "mV"}
